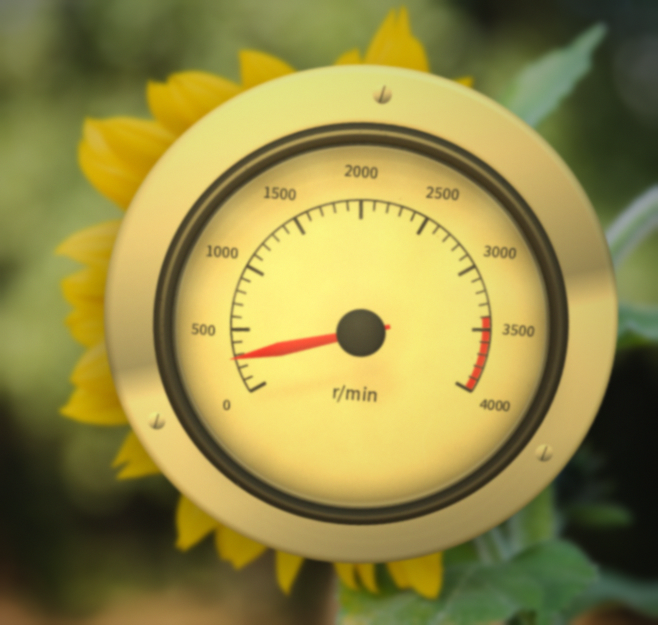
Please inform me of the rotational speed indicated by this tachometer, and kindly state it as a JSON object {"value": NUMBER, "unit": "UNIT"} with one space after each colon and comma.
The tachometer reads {"value": 300, "unit": "rpm"}
